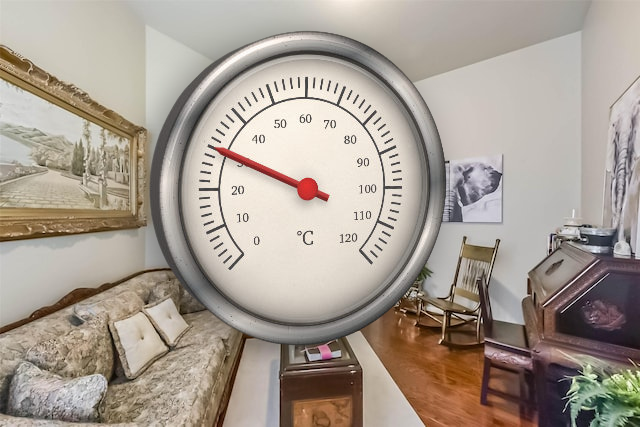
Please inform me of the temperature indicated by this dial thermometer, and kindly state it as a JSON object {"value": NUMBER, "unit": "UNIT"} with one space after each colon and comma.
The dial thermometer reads {"value": 30, "unit": "°C"}
